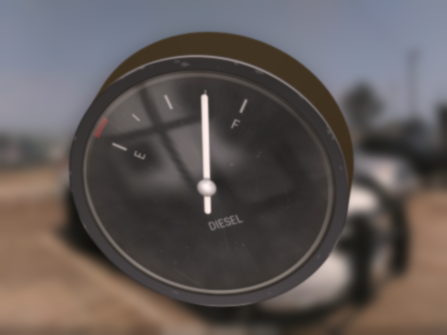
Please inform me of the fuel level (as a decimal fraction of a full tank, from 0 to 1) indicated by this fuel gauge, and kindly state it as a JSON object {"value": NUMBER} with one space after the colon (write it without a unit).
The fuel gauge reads {"value": 0.75}
